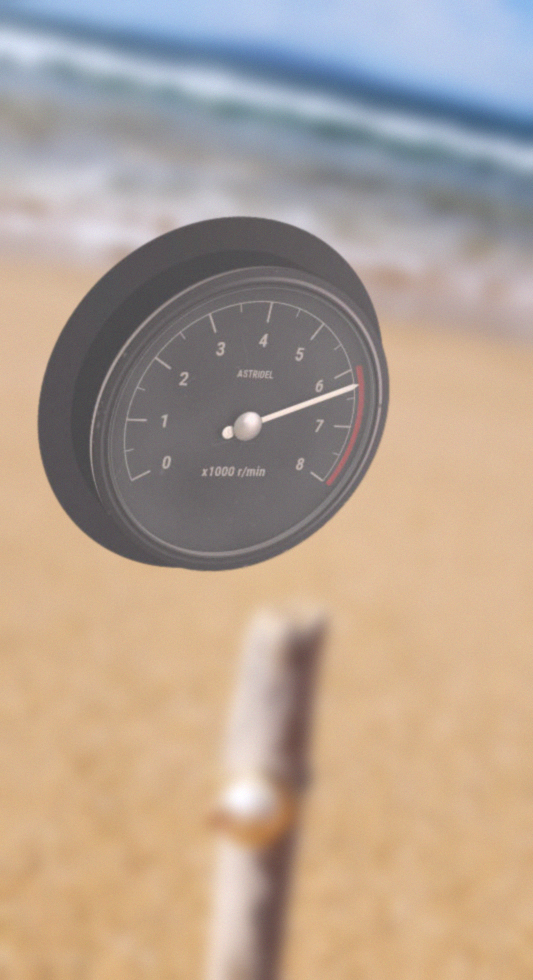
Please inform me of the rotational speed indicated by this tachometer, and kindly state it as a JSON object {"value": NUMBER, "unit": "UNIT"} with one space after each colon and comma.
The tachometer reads {"value": 6250, "unit": "rpm"}
